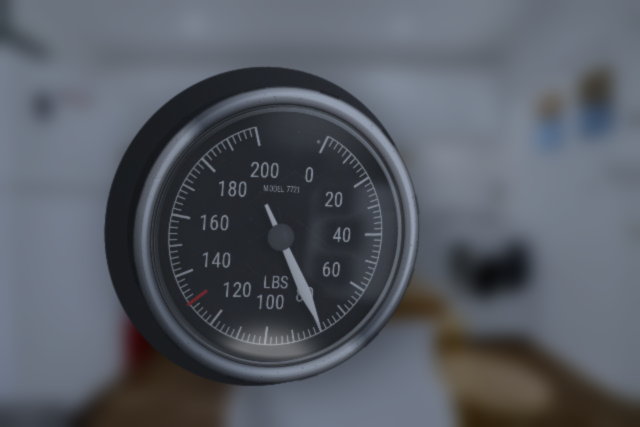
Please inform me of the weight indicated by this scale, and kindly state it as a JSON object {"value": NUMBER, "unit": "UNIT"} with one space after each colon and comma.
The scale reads {"value": 80, "unit": "lb"}
